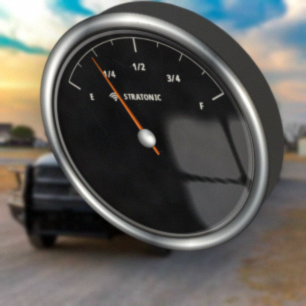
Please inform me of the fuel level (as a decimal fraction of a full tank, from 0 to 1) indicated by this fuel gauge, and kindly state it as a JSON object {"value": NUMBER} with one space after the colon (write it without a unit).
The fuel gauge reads {"value": 0.25}
